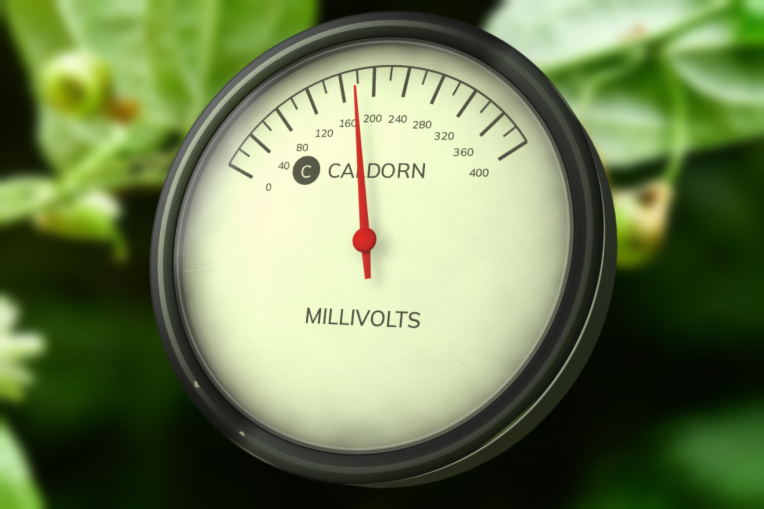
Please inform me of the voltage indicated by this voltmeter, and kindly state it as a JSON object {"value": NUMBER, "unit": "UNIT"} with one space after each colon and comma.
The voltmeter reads {"value": 180, "unit": "mV"}
